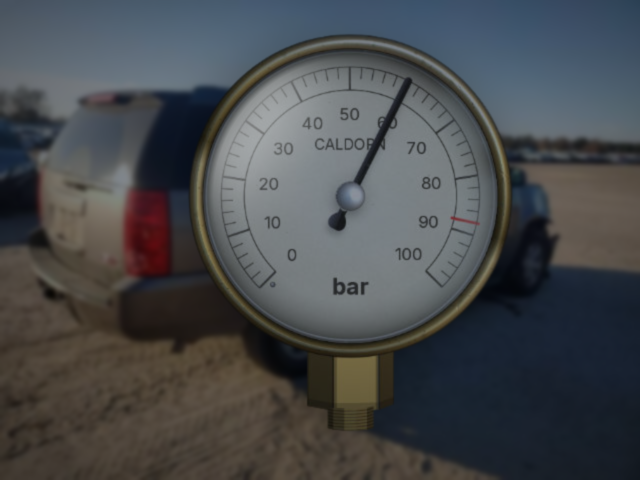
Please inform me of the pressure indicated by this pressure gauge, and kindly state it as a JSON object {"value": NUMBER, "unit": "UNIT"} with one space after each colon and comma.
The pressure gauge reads {"value": 60, "unit": "bar"}
